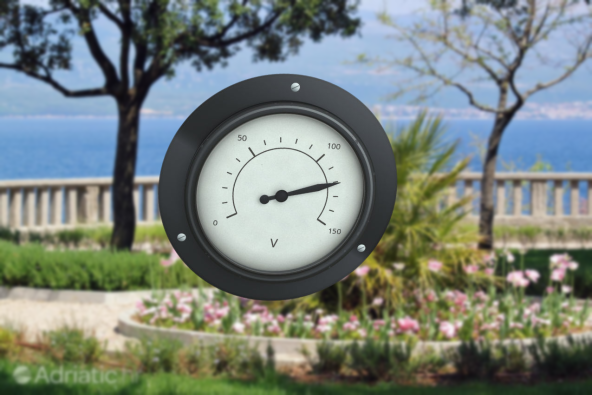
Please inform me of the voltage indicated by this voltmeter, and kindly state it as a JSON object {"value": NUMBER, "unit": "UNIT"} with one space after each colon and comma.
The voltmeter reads {"value": 120, "unit": "V"}
